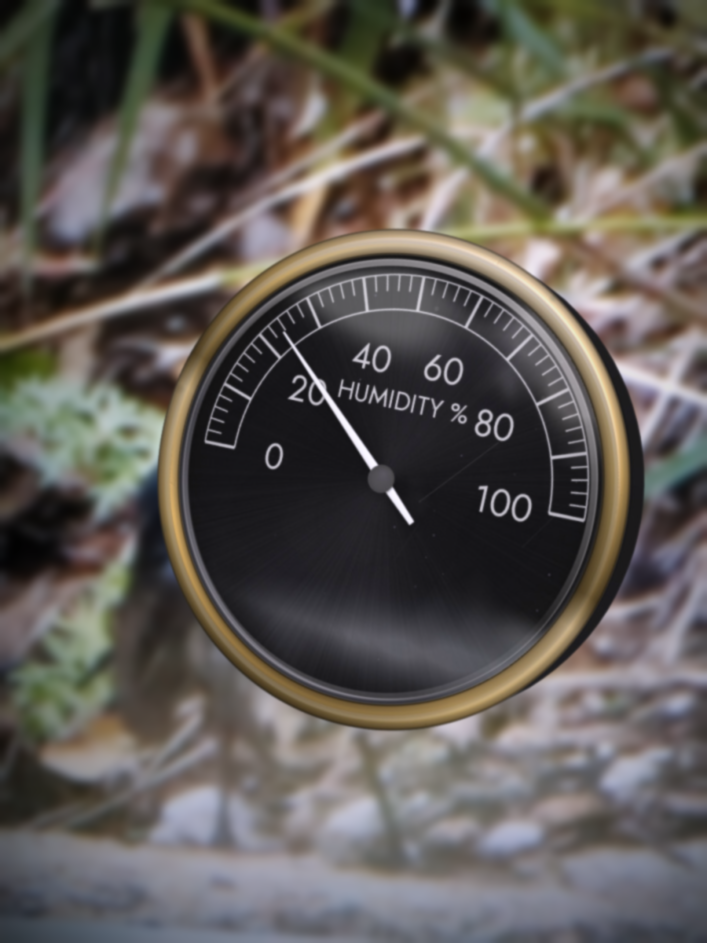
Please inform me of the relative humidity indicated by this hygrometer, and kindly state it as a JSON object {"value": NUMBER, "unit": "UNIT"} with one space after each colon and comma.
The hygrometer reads {"value": 24, "unit": "%"}
